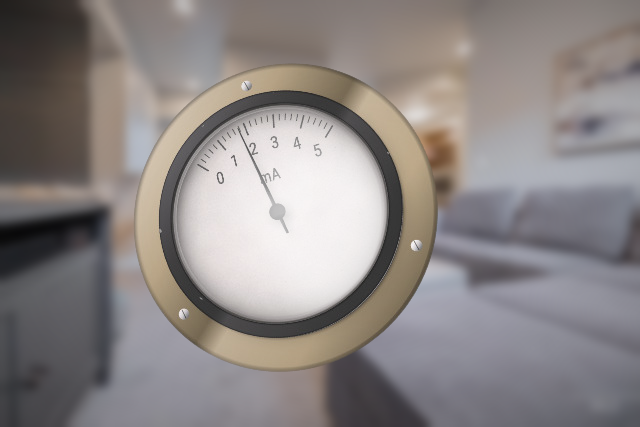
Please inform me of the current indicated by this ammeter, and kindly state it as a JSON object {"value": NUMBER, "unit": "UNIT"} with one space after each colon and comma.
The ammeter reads {"value": 1.8, "unit": "mA"}
